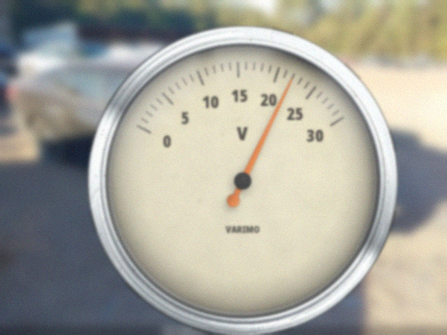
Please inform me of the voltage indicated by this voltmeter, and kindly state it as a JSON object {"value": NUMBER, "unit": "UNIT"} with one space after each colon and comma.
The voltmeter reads {"value": 22, "unit": "V"}
